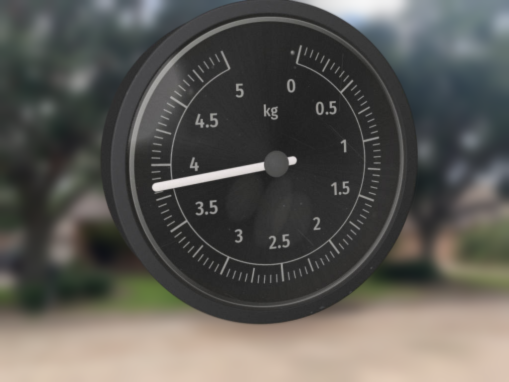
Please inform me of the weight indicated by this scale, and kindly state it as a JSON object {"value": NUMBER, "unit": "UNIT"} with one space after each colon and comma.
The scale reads {"value": 3.85, "unit": "kg"}
